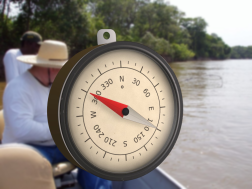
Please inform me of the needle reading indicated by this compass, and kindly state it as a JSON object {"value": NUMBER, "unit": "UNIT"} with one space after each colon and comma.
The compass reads {"value": 300, "unit": "°"}
